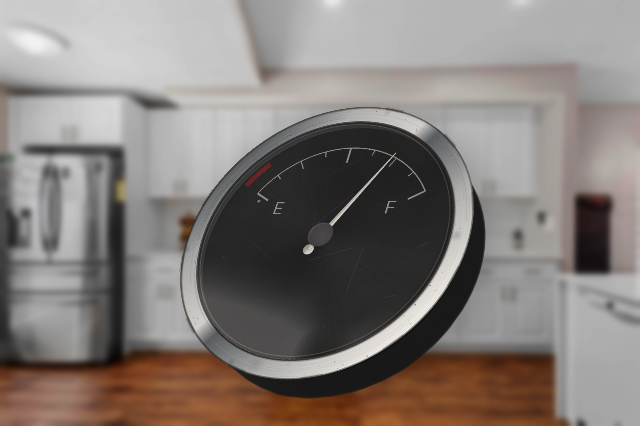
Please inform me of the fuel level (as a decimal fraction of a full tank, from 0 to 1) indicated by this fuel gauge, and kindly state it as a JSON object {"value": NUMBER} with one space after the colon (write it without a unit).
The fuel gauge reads {"value": 0.75}
